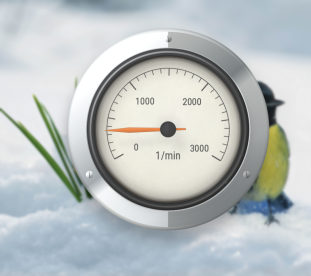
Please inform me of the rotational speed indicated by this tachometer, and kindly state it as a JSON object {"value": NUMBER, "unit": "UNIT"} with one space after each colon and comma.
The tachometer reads {"value": 350, "unit": "rpm"}
